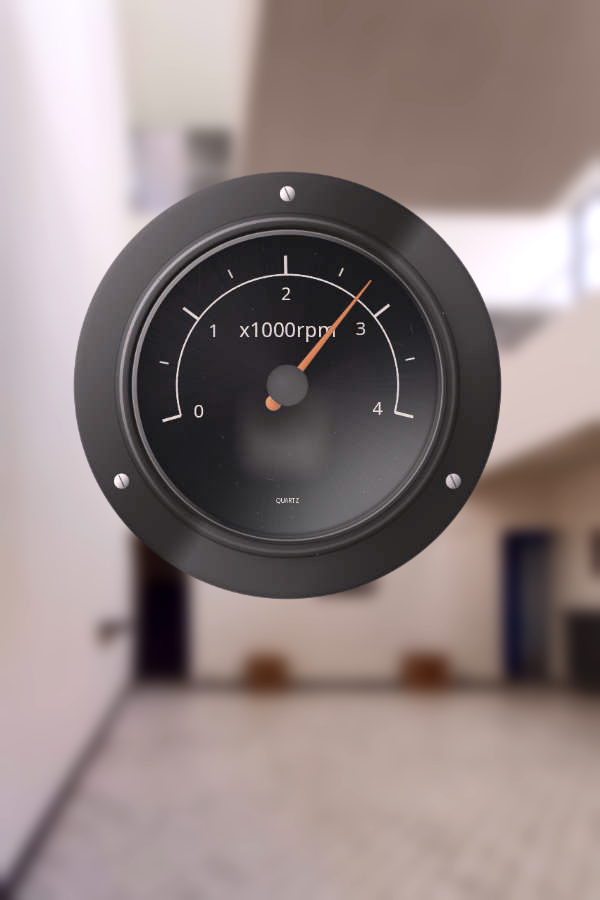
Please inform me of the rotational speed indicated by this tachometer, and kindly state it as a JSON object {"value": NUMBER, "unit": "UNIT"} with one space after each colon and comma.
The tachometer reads {"value": 2750, "unit": "rpm"}
